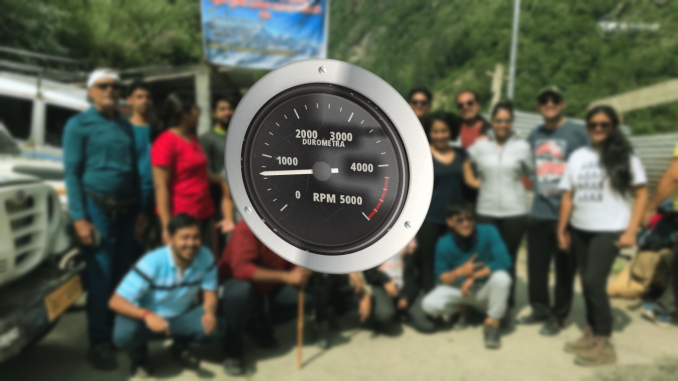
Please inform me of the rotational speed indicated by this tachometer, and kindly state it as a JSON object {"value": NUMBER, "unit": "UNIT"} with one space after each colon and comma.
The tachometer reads {"value": 700, "unit": "rpm"}
